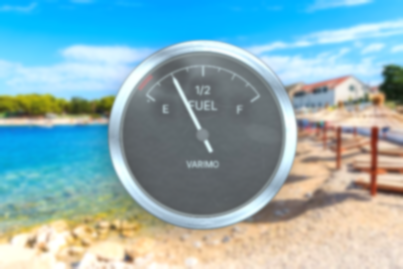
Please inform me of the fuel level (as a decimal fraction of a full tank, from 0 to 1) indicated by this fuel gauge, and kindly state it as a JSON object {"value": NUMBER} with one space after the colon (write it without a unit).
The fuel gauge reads {"value": 0.25}
